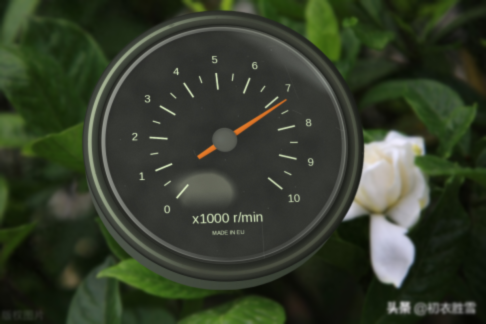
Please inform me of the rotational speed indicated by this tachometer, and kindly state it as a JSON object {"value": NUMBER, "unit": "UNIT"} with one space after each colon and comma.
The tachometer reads {"value": 7250, "unit": "rpm"}
